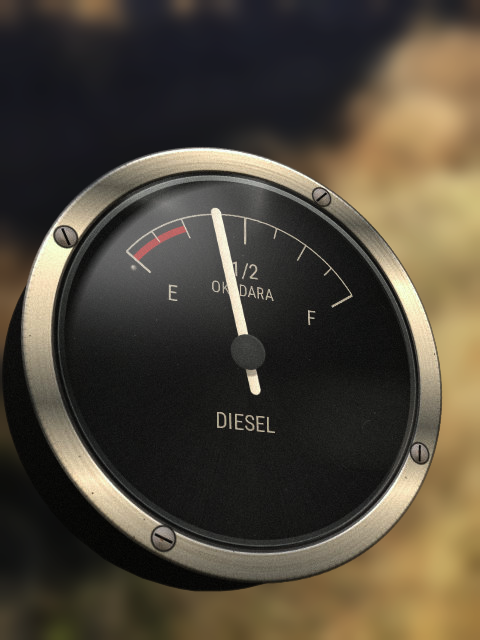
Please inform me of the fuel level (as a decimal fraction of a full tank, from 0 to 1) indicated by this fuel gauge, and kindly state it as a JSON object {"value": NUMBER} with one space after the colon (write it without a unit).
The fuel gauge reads {"value": 0.375}
